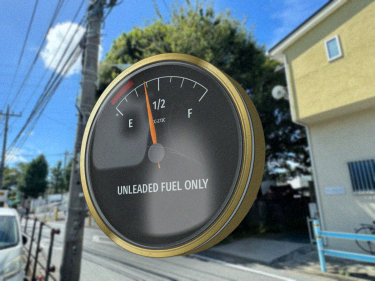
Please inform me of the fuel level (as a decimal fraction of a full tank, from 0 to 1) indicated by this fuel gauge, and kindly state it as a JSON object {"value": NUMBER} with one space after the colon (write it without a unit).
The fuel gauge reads {"value": 0.375}
